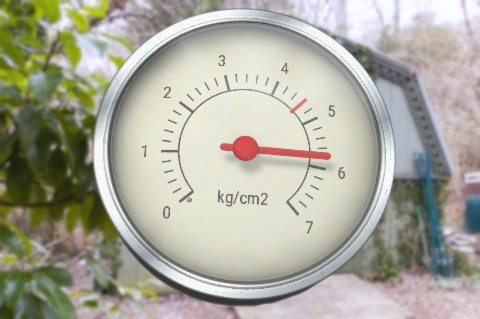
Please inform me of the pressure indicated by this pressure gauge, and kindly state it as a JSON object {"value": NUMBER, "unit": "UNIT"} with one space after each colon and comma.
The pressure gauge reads {"value": 5.8, "unit": "kg/cm²"}
